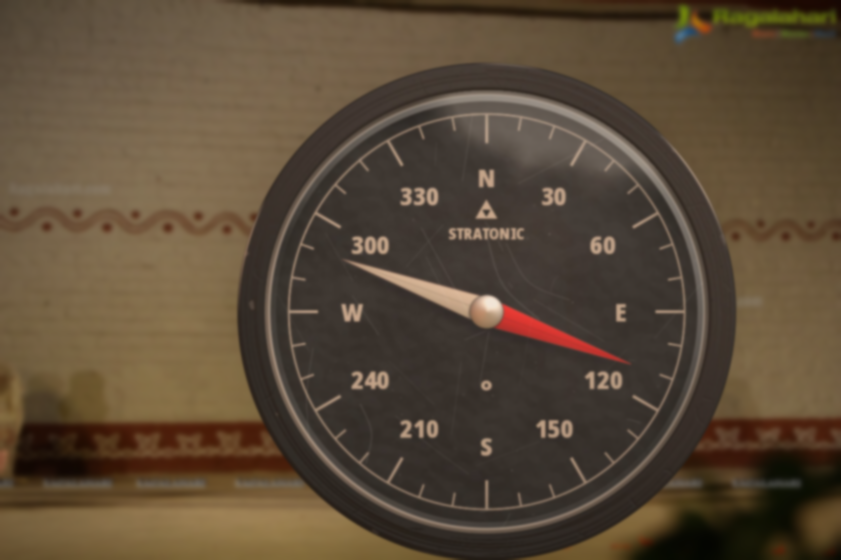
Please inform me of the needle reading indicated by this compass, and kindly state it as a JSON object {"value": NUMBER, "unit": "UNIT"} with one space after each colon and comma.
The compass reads {"value": 110, "unit": "°"}
